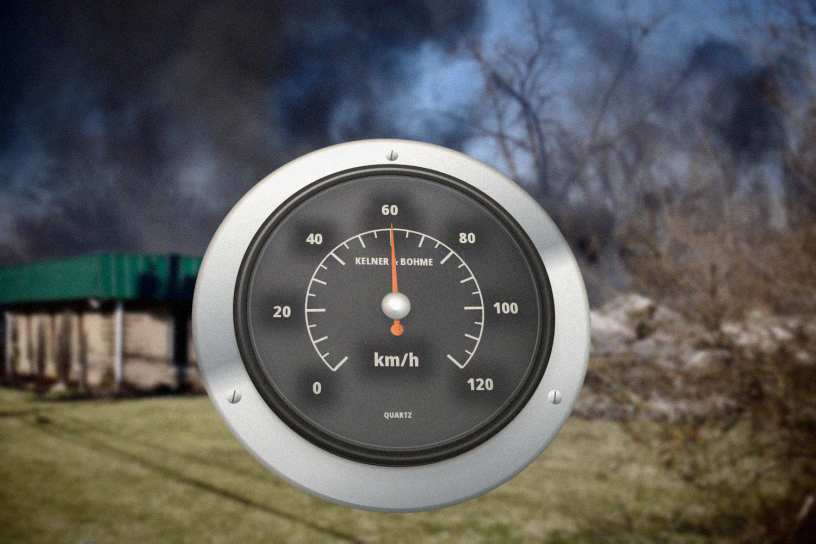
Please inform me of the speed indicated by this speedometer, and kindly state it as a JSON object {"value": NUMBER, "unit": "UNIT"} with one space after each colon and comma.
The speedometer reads {"value": 60, "unit": "km/h"}
